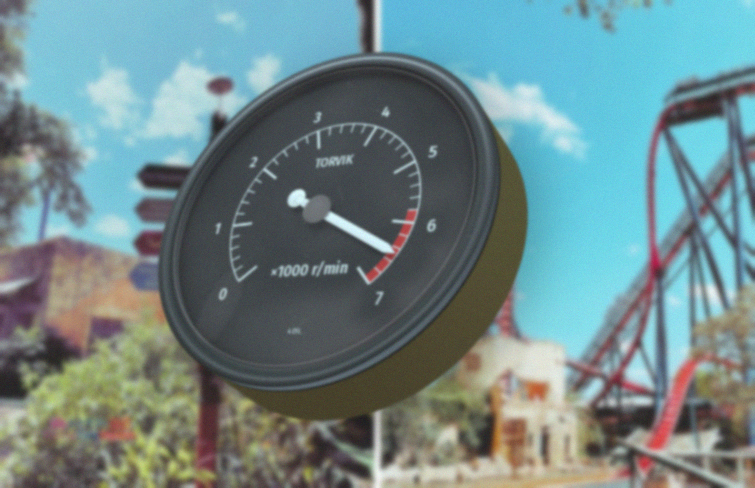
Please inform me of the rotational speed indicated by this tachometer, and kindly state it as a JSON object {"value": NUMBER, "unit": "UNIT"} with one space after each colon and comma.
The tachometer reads {"value": 6500, "unit": "rpm"}
